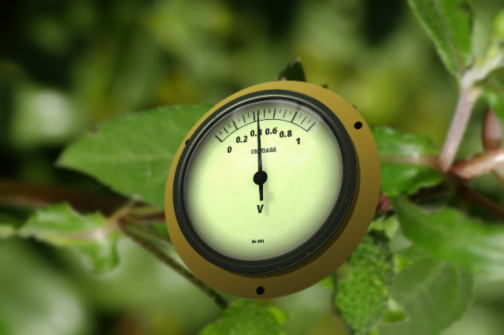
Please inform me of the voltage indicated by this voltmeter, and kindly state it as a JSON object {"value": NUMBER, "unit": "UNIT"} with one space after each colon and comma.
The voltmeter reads {"value": 0.45, "unit": "V"}
